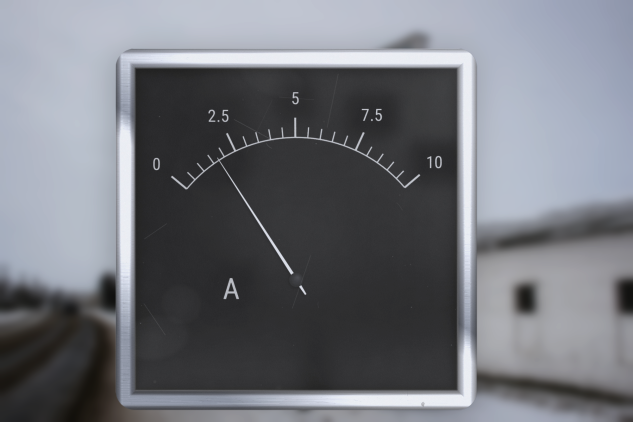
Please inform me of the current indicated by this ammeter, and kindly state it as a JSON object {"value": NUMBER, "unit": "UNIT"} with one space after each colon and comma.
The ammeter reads {"value": 1.75, "unit": "A"}
